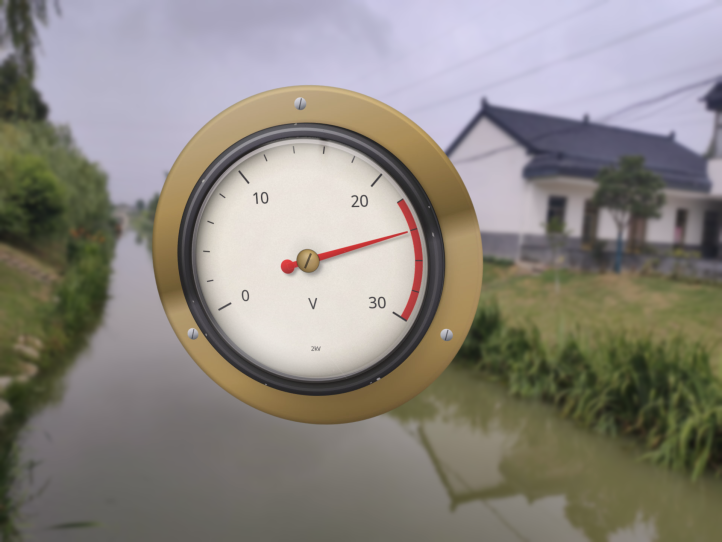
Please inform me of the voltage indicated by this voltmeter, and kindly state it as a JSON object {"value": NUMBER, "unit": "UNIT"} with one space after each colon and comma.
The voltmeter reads {"value": 24, "unit": "V"}
